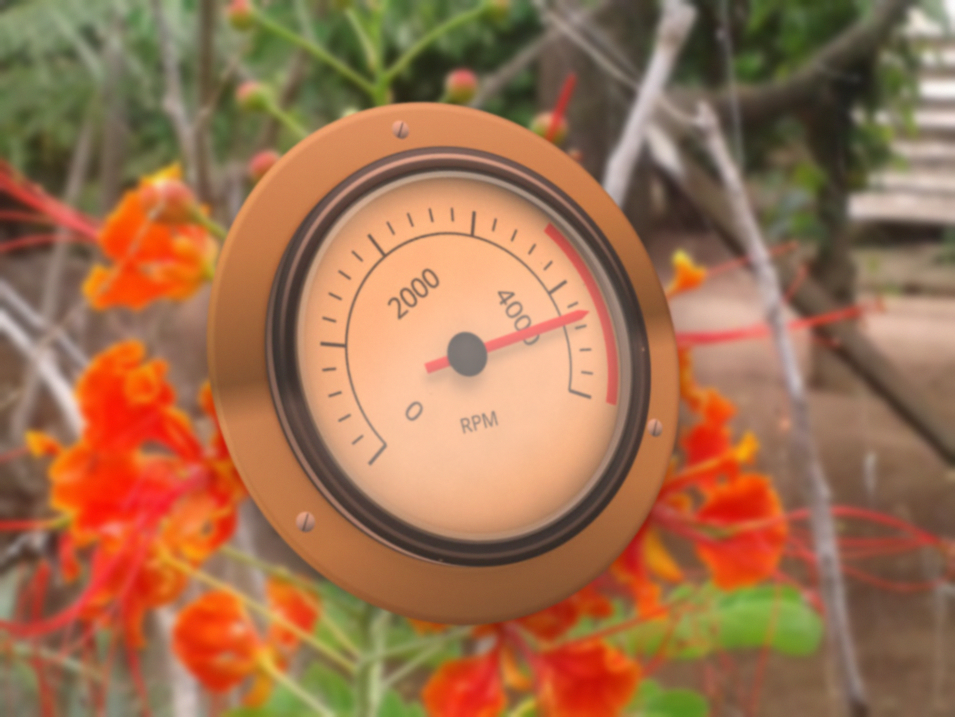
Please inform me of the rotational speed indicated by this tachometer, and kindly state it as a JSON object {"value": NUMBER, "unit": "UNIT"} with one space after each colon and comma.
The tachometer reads {"value": 4300, "unit": "rpm"}
